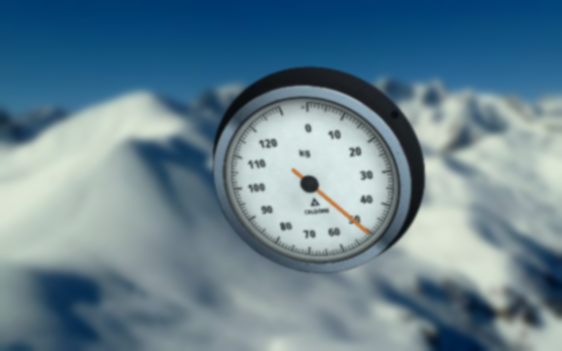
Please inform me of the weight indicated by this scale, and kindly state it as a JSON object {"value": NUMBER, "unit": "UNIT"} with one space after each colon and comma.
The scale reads {"value": 50, "unit": "kg"}
